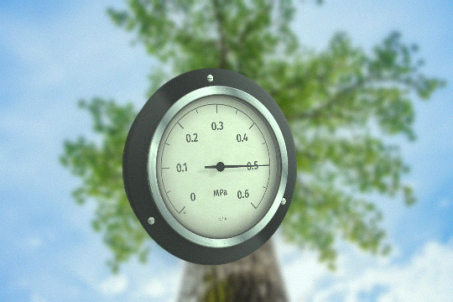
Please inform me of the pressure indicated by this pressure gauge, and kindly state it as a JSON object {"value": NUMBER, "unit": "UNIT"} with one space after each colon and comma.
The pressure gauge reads {"value": 0.5, "unit": "MPa"}
